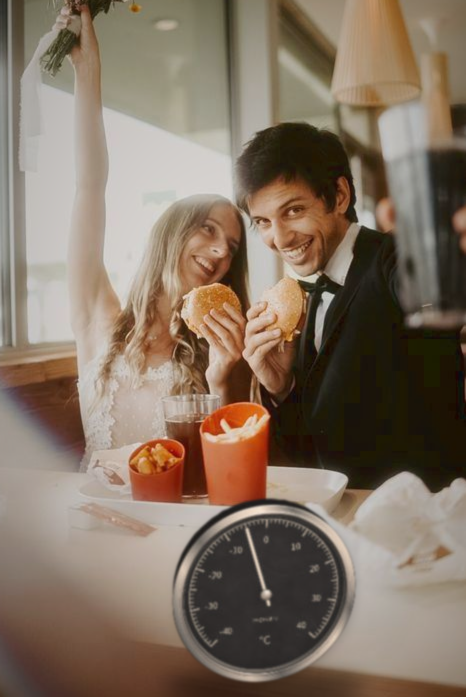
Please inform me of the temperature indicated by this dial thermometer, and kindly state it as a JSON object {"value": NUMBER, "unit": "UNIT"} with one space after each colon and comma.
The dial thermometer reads {"value": -5, "unit": "°C"}
